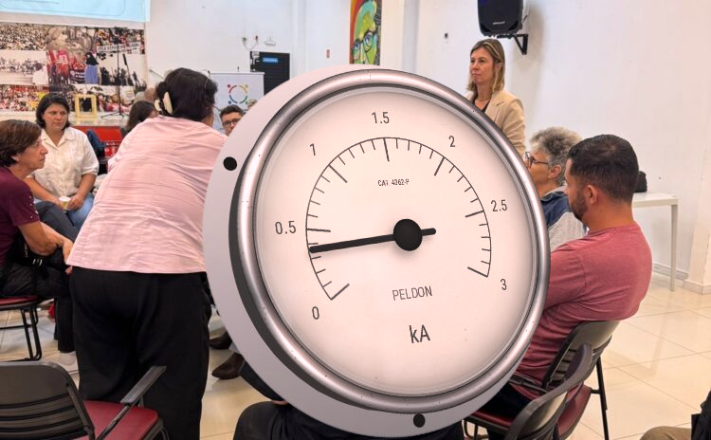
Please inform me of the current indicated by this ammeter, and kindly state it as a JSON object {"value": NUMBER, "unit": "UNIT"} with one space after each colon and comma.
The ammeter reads {"value": 0.35, "unit": "kA"}
